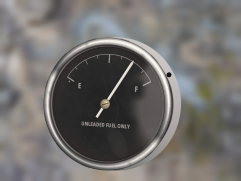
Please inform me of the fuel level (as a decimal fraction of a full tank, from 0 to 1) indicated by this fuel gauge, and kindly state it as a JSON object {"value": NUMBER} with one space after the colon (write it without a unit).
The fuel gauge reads {"value": 0.75}
